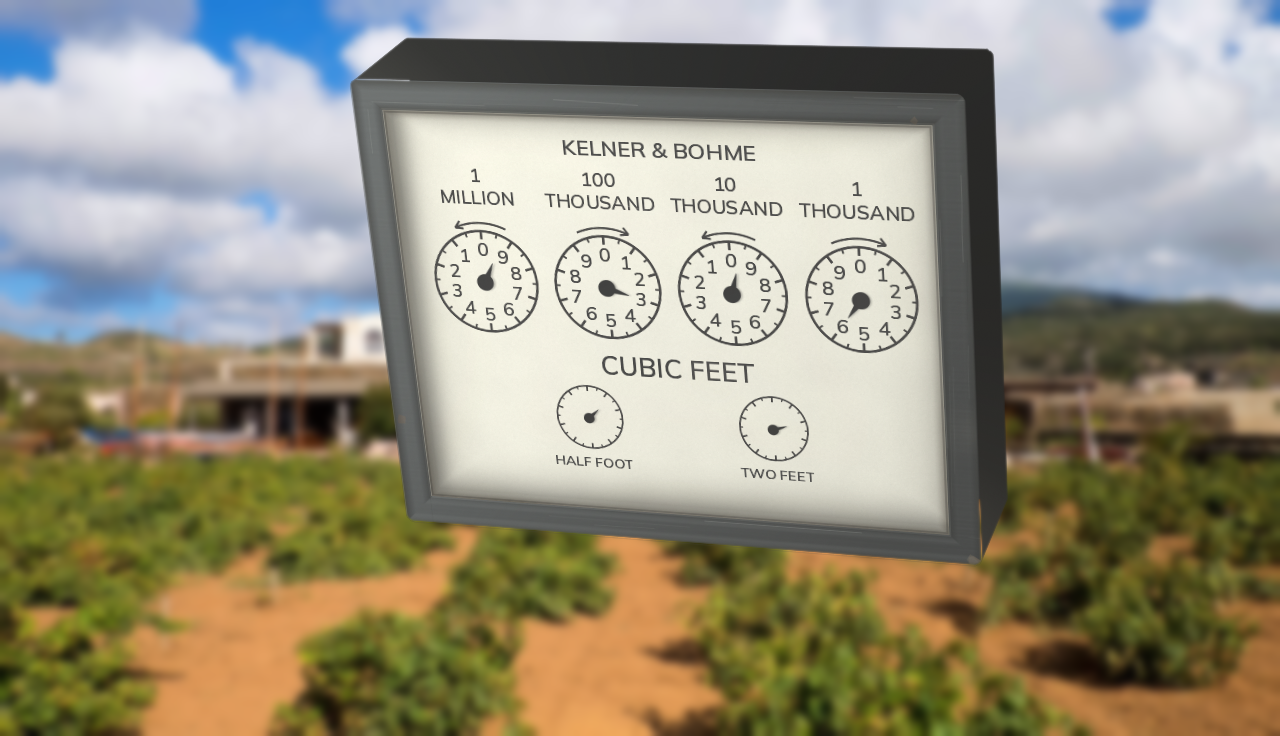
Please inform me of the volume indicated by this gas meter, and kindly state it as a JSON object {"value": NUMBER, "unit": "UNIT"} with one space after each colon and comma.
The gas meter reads {"value": 929600, "unit": "ft³"}
